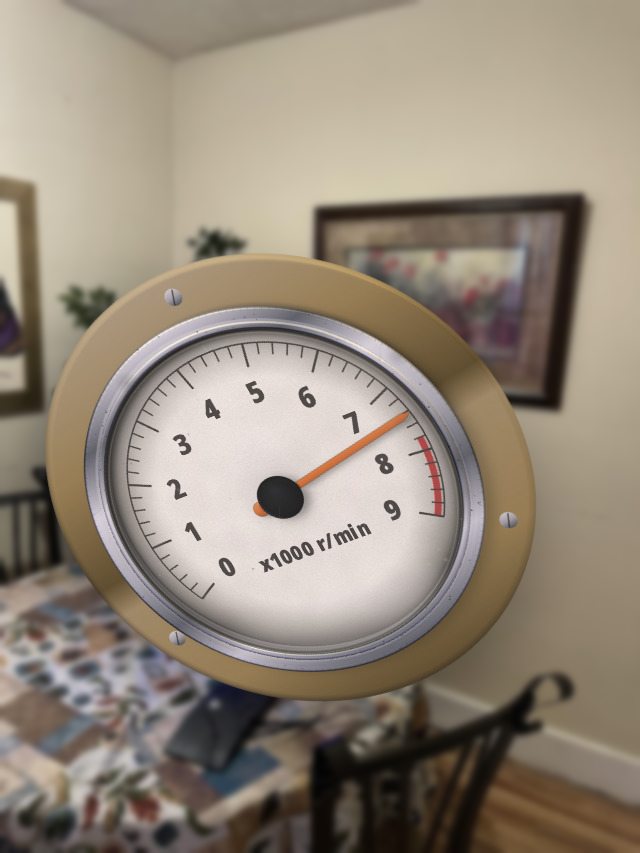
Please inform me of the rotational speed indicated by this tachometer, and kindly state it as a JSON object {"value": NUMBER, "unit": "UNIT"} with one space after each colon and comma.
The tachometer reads {"value": 7400, "unit": "rpm"}
